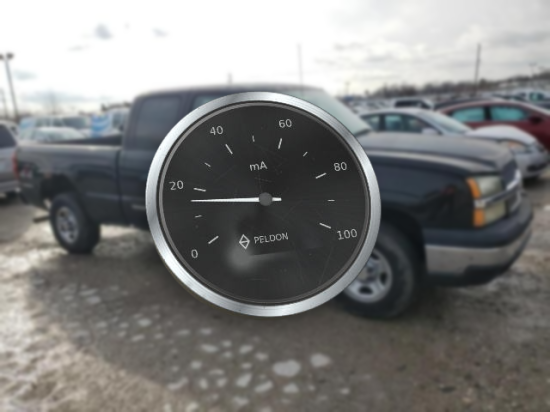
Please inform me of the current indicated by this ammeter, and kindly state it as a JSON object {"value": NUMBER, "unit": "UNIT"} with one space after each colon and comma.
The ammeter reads {"value": 15, "unit": "mA"}
